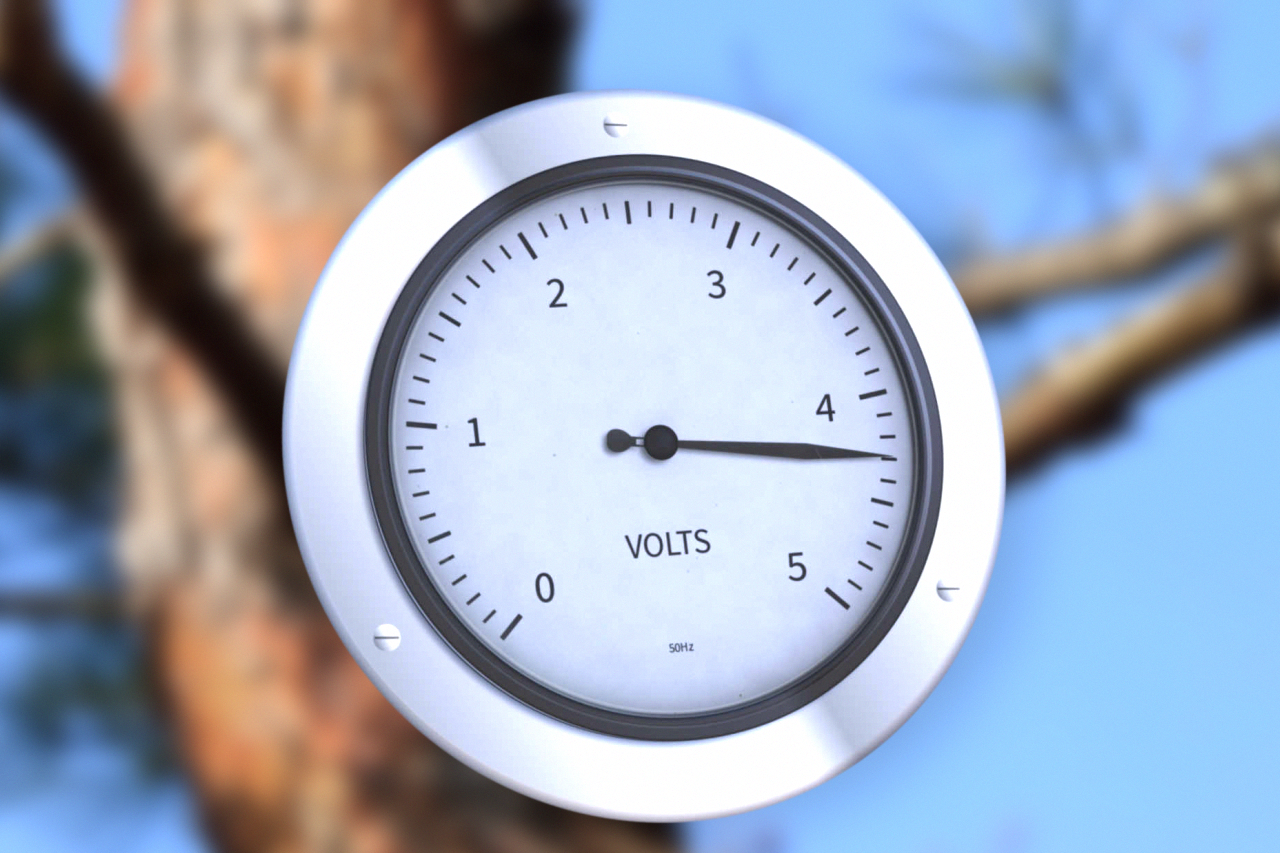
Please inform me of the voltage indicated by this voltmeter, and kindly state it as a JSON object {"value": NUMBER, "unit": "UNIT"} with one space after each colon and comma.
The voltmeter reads {"value": 4.3, "unit": "V"}
